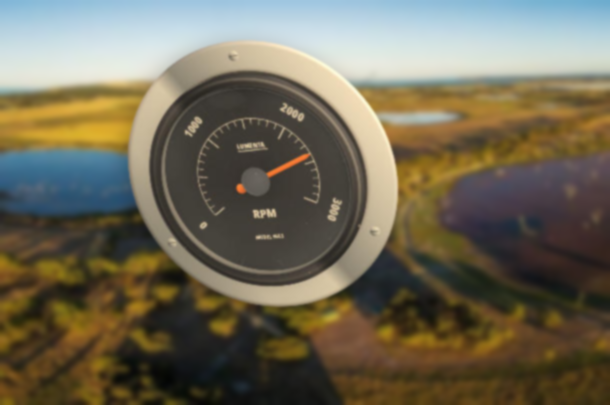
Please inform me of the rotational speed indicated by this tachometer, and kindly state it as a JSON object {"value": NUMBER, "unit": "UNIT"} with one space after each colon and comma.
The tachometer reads {"value": 2400, "unit": "rpm"}
